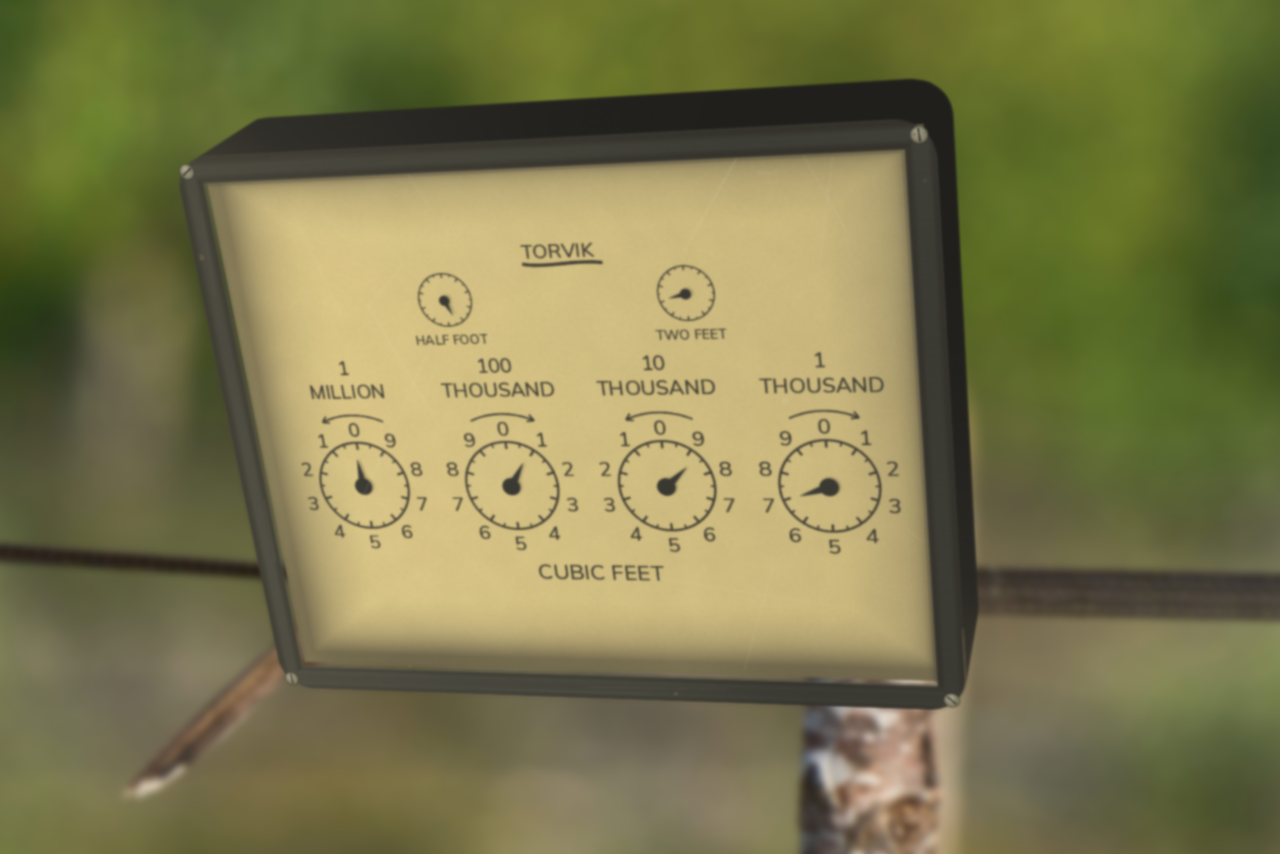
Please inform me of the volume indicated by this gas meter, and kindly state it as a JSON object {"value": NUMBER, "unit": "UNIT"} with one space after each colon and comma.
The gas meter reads {"value": 8700, "unit": "ft³"}
